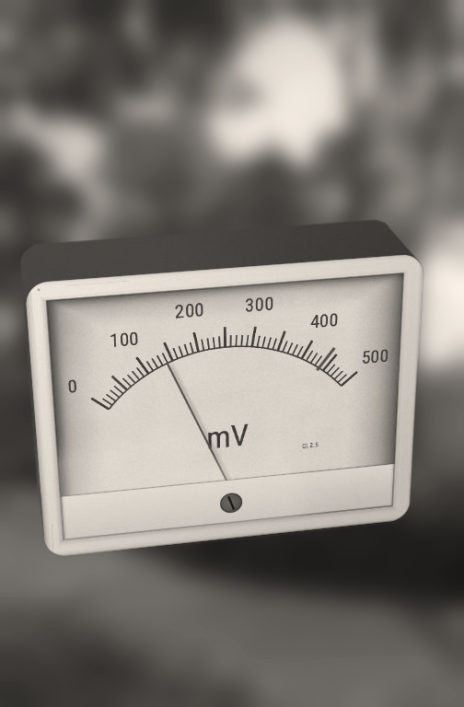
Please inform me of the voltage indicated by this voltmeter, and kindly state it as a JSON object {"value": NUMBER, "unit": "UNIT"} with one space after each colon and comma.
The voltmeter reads {"value": 140, "unit": "mV"}
